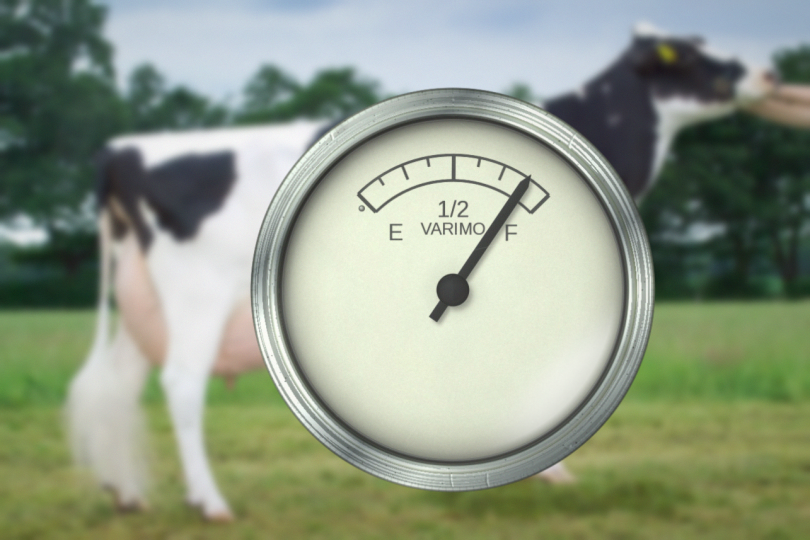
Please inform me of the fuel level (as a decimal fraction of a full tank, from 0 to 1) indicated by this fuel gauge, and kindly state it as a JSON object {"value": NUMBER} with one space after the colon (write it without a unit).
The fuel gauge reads {"value": 0.875}
